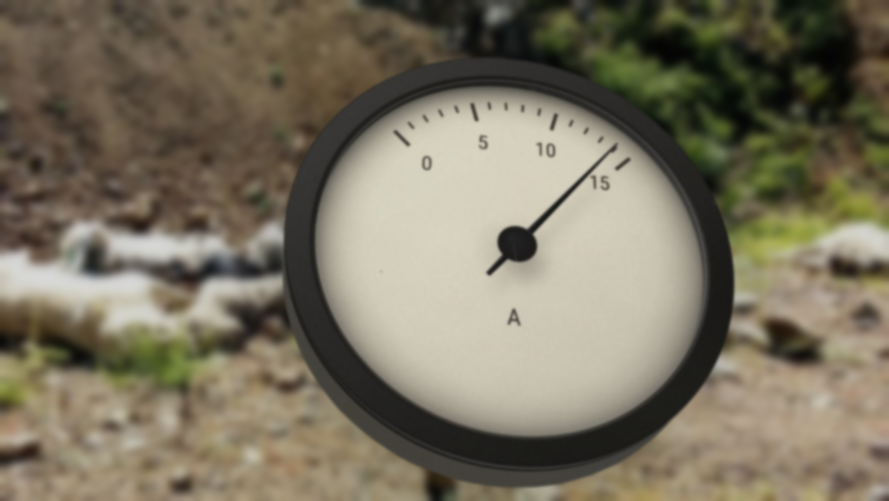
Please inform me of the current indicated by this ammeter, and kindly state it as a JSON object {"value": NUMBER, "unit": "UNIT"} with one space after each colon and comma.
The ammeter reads {"value": 14, "unit": "A"}
